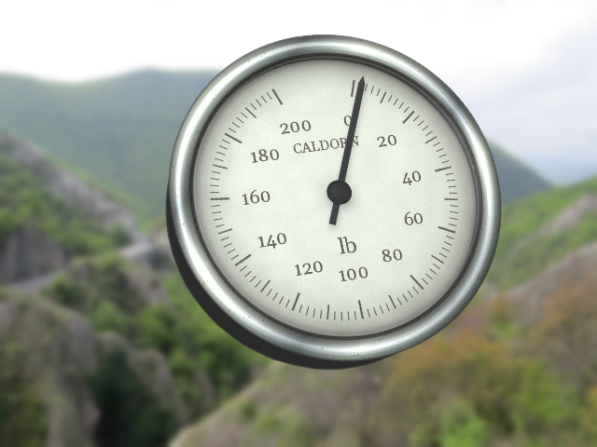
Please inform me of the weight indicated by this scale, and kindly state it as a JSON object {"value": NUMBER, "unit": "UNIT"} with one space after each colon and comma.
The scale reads {"value": 2, "unit": "lb"}
